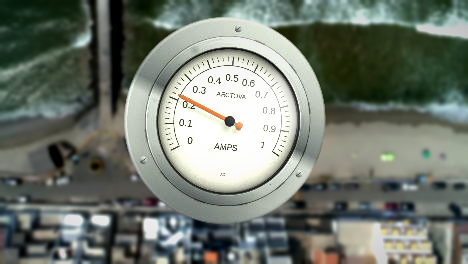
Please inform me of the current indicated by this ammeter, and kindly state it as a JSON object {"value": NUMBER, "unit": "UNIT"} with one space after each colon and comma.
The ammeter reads {"value": 0.22, "unit": "A"}
